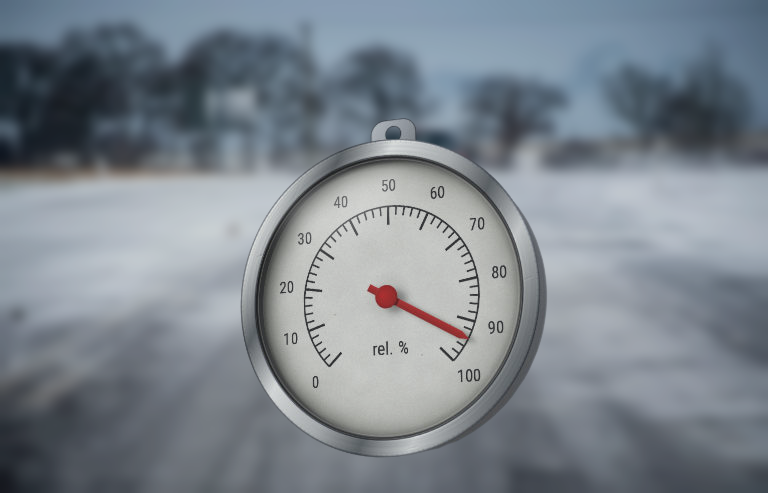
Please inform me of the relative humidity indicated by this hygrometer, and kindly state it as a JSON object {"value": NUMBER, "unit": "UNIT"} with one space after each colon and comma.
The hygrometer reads {"value": 94, "unit": "%"}
